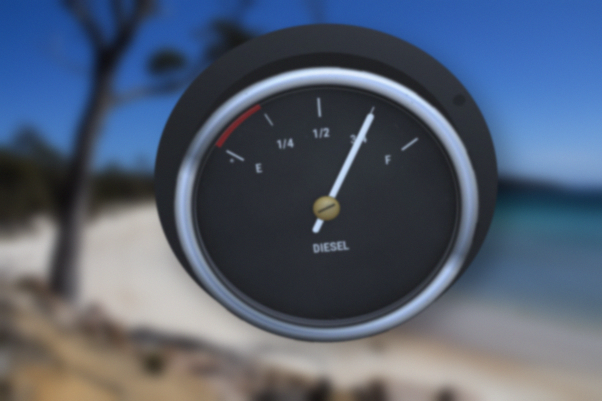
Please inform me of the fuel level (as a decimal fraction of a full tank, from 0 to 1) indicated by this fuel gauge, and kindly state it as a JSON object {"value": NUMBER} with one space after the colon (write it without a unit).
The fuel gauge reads {"value": 0.75}
